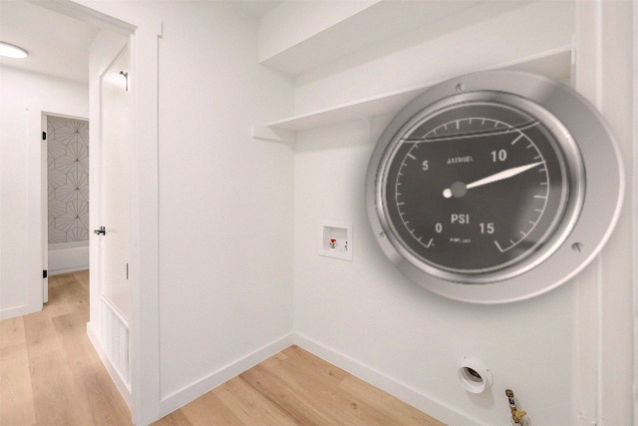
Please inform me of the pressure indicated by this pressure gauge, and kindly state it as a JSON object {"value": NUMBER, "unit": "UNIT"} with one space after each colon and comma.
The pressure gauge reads {"value": 11.25, "unit": "psi"}
